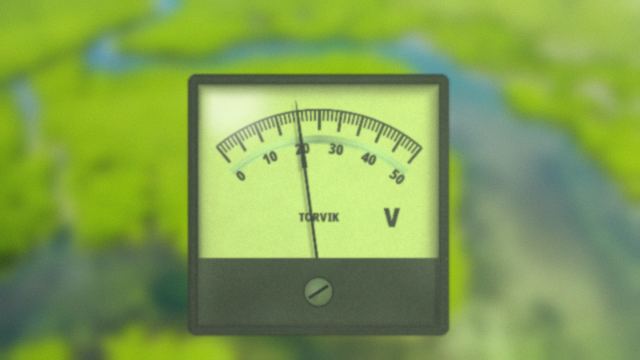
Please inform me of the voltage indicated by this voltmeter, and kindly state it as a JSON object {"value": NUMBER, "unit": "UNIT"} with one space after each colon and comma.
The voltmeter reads {"value": 20, "unit": "V"}
